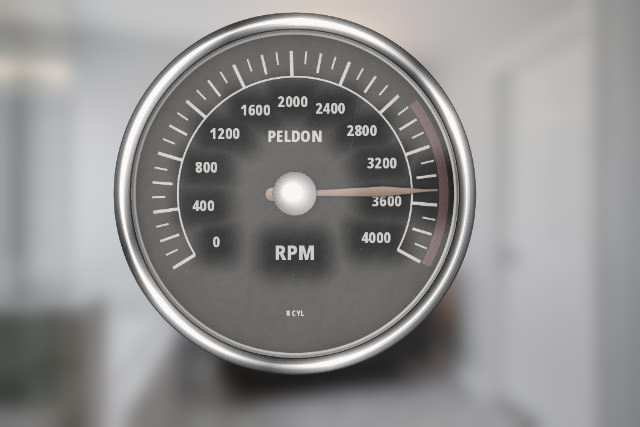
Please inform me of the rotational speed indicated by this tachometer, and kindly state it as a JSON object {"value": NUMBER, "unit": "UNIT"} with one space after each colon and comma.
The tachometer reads {"value": 3500, "unit": "rpm"}
